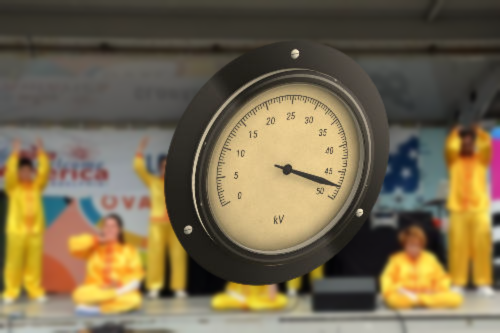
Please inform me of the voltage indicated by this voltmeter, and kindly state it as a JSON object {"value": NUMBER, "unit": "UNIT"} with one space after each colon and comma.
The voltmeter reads {"value": 47.5, "unit": "kV"}
